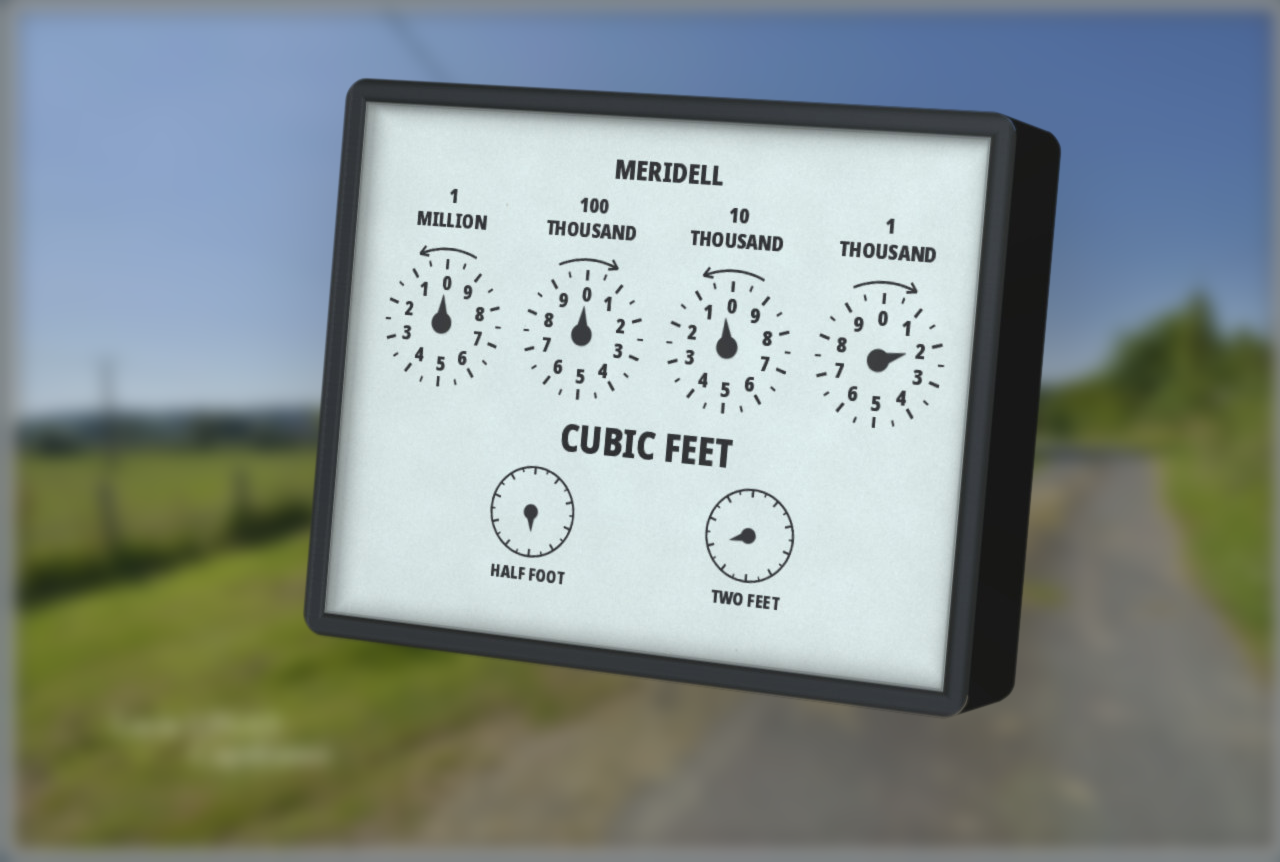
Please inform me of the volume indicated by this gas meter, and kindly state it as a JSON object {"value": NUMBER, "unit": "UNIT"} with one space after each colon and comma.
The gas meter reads {"value": 200, "unit": "ft³"}
